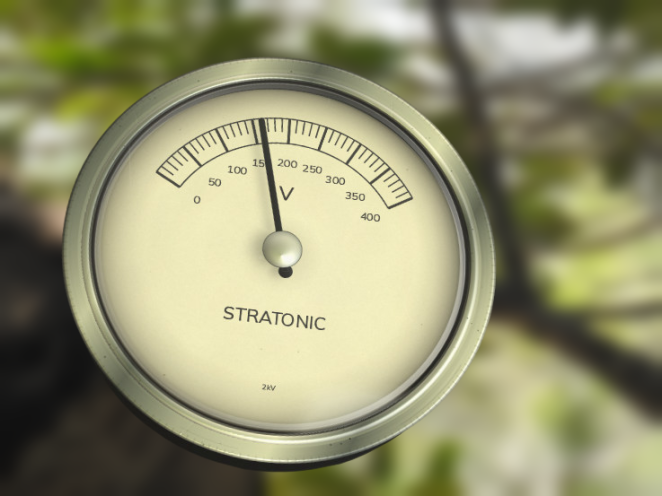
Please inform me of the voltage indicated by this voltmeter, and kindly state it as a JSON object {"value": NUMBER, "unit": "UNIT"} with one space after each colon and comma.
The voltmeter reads {"value": 160, "unit": "V"}
